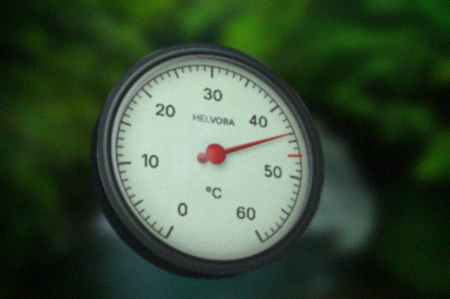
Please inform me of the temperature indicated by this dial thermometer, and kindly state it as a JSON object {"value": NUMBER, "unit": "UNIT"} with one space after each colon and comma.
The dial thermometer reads {"value": 44, "unit": "°C"}
